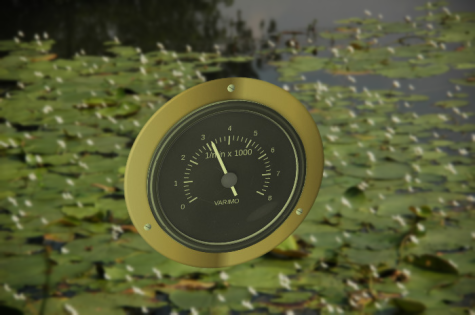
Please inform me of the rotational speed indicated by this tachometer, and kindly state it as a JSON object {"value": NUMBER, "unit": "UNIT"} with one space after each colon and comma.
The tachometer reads {"value": 3200, "unit": "rpm"}
